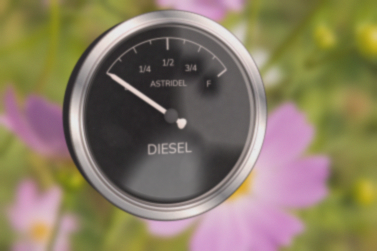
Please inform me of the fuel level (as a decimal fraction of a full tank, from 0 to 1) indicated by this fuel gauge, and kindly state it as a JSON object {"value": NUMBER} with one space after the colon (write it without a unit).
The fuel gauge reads {"value": 0}
